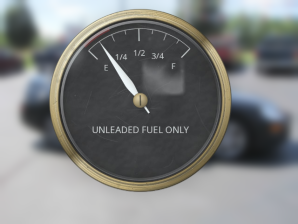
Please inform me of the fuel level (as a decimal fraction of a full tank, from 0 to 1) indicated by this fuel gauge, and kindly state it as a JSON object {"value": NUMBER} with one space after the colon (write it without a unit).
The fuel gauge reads {"value": 0.125}
